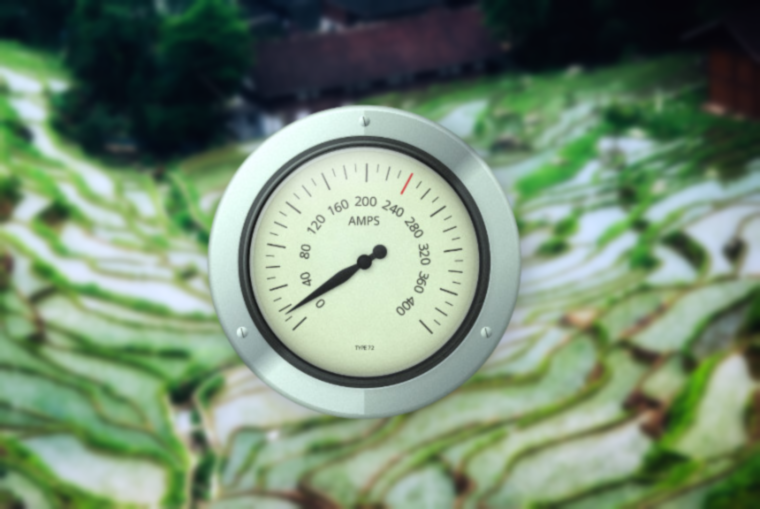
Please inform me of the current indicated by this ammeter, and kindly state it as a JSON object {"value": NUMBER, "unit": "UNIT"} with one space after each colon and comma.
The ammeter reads {"value": 15, "unit": "A"}
